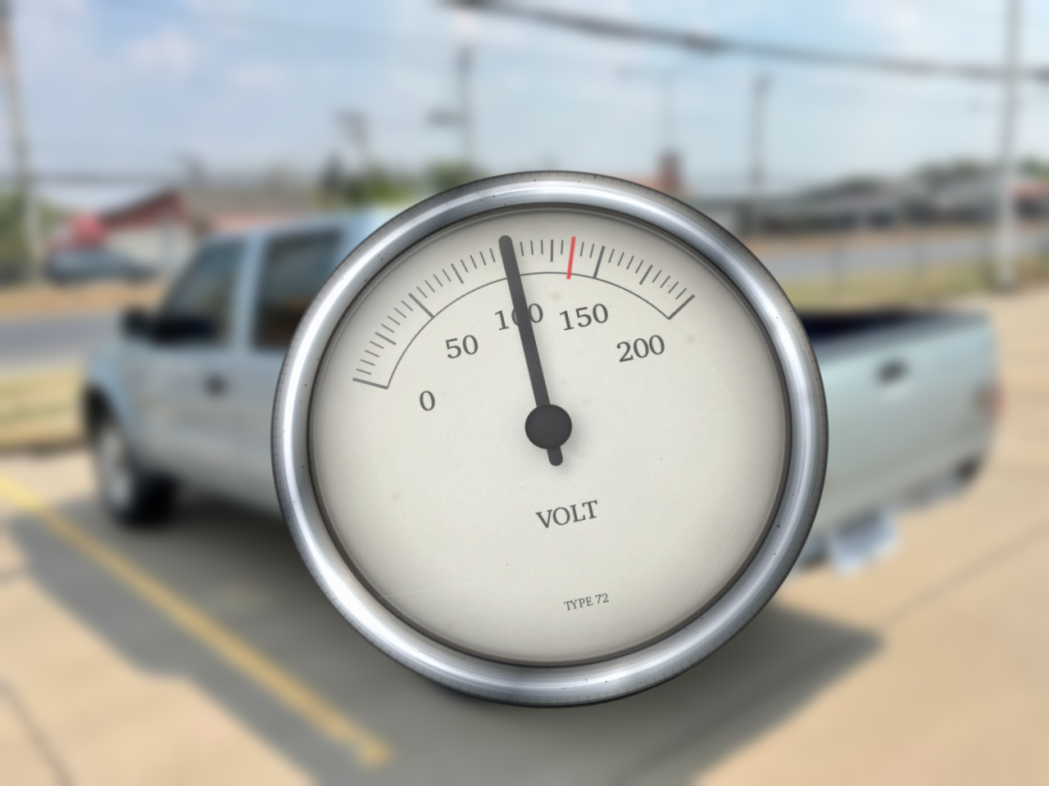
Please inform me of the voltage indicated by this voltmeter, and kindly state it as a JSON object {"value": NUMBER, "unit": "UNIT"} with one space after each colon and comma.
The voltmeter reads {"value": 102.5, "unit": "V"}
